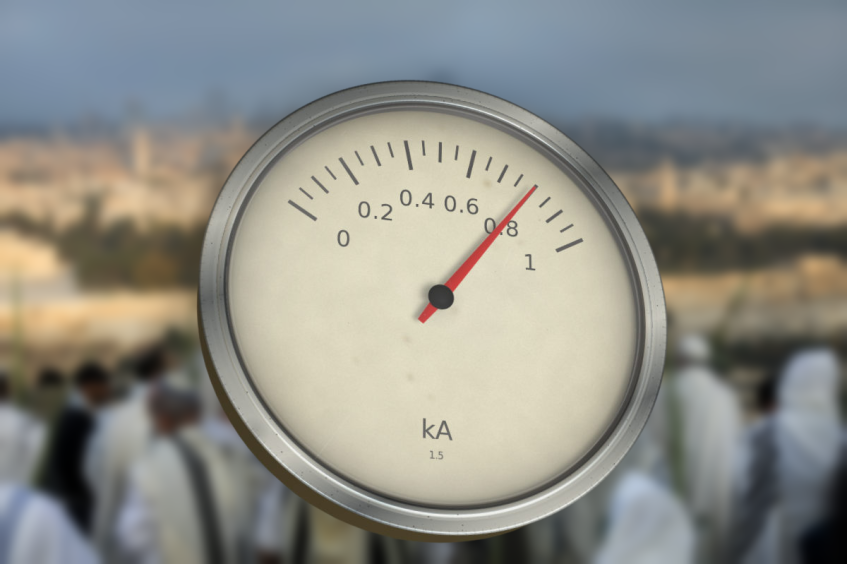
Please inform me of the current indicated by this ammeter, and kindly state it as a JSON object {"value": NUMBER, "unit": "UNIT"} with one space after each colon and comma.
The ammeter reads {"value": 0.8, "unit": "kA"}
